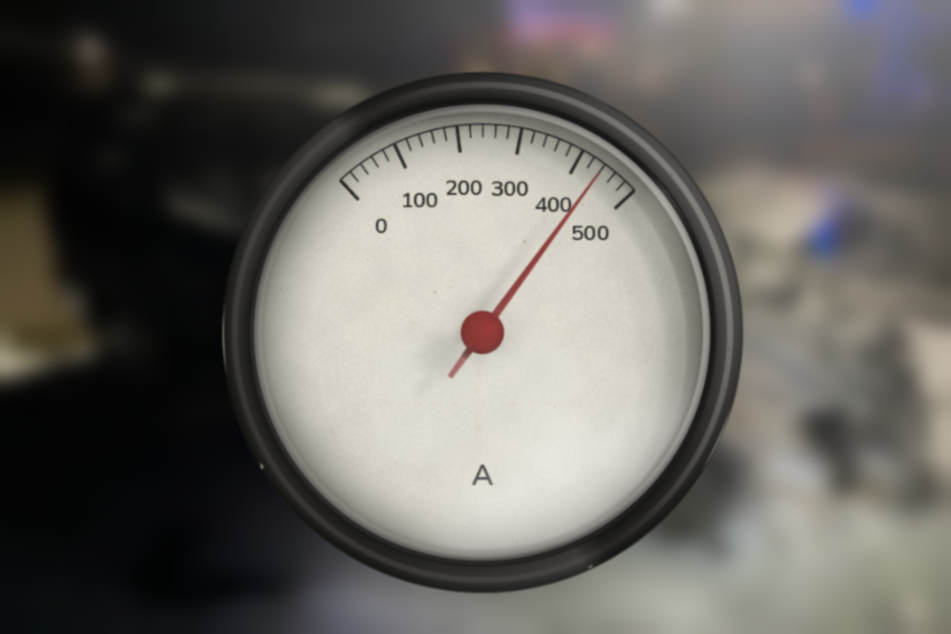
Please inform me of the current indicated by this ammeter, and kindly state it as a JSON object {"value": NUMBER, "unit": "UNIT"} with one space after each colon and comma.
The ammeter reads {"value": 440, "unit": "A"}
